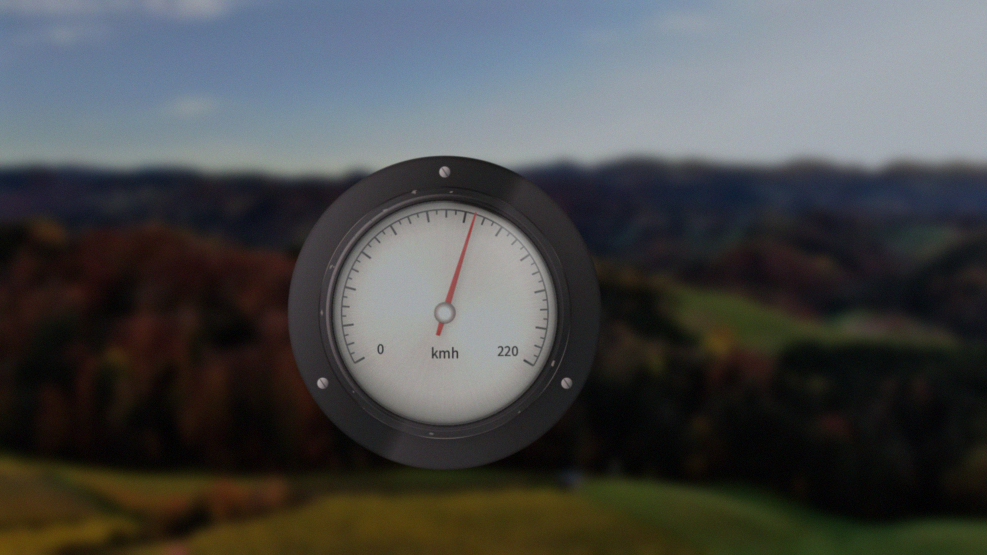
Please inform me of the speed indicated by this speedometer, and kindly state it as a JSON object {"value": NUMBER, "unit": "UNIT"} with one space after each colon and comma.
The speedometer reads {"value": 125, "unit": "km/h"}
